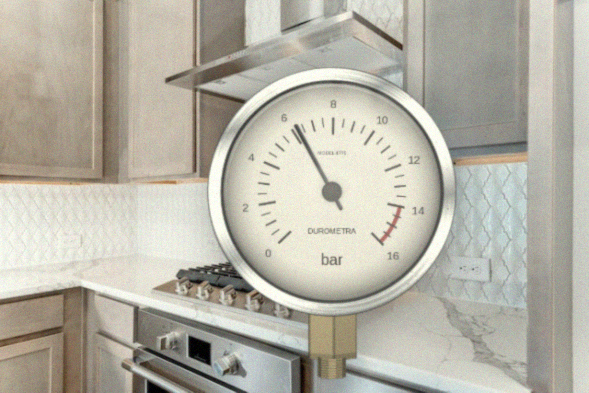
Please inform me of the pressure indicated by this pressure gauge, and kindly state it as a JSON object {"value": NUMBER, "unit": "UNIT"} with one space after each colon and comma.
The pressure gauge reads {"value": 6.25, "unit": "bar"}
